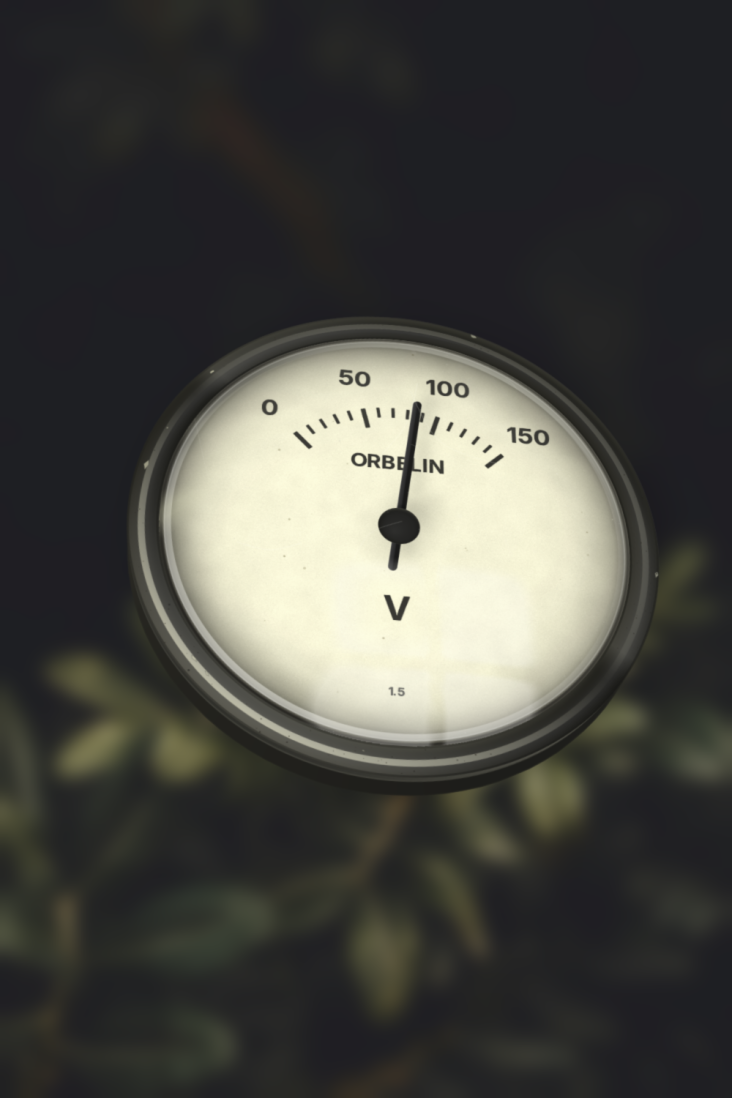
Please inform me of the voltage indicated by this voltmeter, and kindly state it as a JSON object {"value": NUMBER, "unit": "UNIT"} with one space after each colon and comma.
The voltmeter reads {"value": 85, "unit": "V"}
